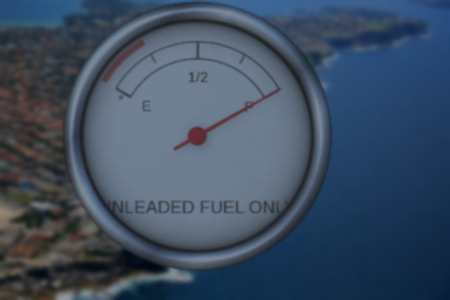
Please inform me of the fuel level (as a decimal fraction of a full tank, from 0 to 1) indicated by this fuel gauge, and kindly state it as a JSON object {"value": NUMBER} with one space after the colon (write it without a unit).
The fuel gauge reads {"value": 1}
